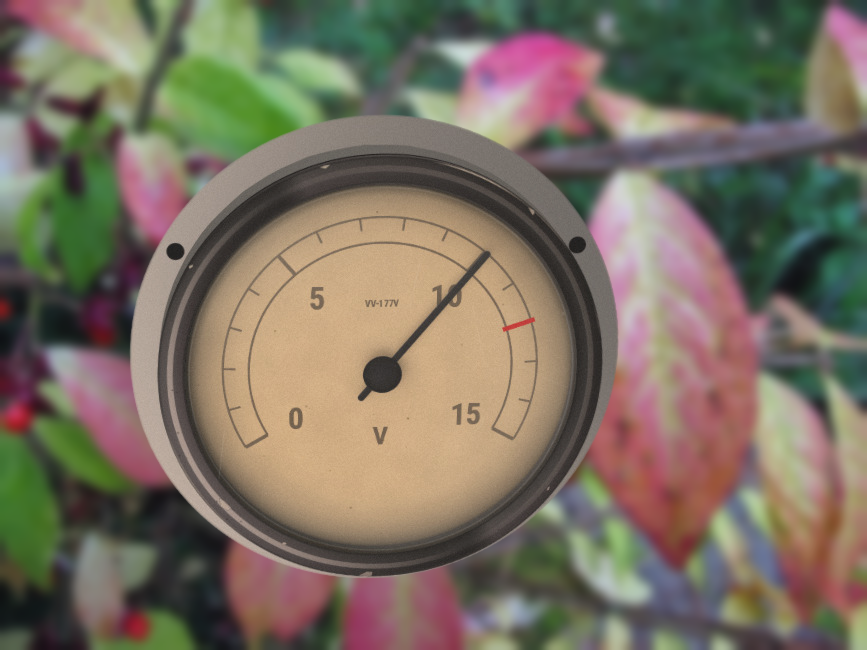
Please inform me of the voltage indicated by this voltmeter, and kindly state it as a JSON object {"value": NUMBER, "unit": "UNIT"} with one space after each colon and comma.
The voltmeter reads {"value": 10, "unit": "V"}
